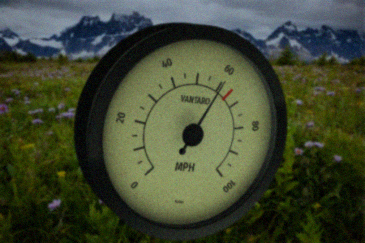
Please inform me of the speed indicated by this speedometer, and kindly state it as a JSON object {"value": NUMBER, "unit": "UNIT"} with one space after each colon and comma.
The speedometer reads {"value": 60, "unit": "mph"}
